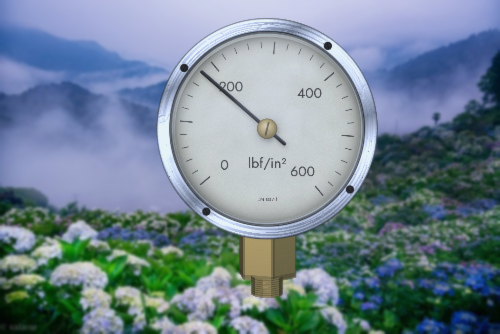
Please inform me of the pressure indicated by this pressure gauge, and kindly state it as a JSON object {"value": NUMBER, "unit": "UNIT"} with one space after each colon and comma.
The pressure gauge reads {"value": 180, "unit": "psi"}
